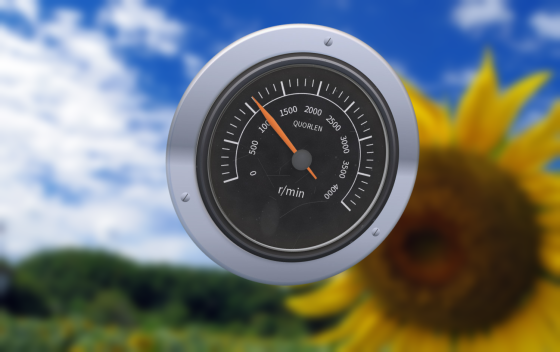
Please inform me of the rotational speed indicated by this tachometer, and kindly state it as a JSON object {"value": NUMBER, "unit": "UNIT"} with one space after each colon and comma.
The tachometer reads {"value": 1100, "unit": "rpm"}
